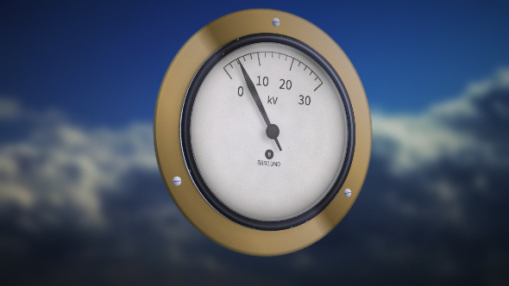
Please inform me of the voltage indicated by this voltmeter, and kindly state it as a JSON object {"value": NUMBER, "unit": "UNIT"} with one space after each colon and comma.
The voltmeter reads {"value": 4, "unit": "kV"}
